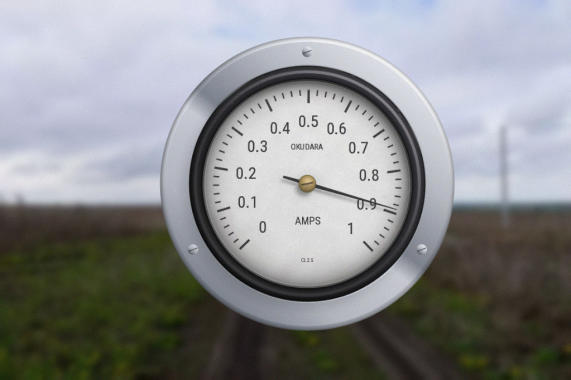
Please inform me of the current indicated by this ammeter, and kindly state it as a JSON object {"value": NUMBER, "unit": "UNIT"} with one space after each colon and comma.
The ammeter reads {"value": 0.89, "unit": "A"}
